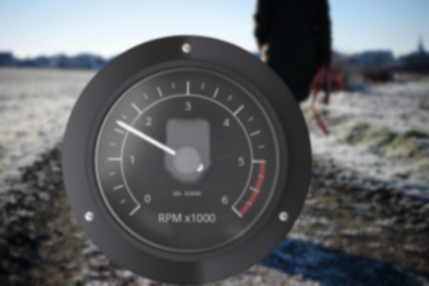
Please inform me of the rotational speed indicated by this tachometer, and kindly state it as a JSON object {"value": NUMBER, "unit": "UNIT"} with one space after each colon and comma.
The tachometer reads {"value": 1625, "unit": "rpm"}
